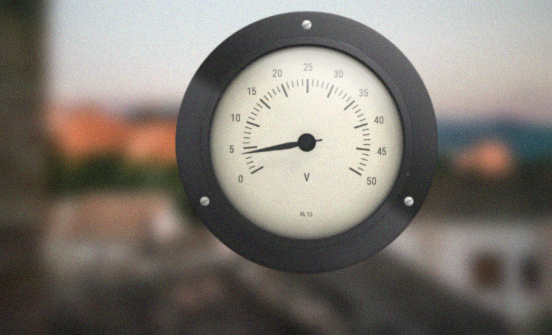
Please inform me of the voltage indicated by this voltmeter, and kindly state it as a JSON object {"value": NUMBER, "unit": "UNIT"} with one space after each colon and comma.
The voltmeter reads {"value": 4, "unit": "V"}
